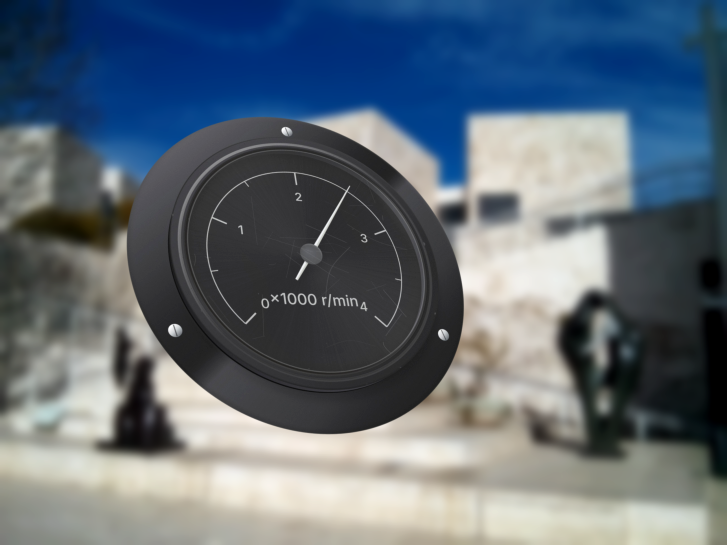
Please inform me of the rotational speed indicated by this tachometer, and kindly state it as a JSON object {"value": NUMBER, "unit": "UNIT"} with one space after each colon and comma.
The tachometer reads {"value": 2500, "unit": "rpm"}
